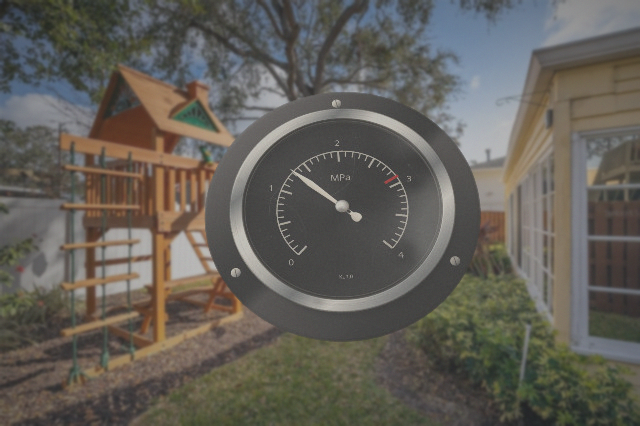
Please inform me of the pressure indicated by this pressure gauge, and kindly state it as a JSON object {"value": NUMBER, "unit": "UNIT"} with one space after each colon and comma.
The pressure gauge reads {"value": 1.3, "unit": "MPa"}
